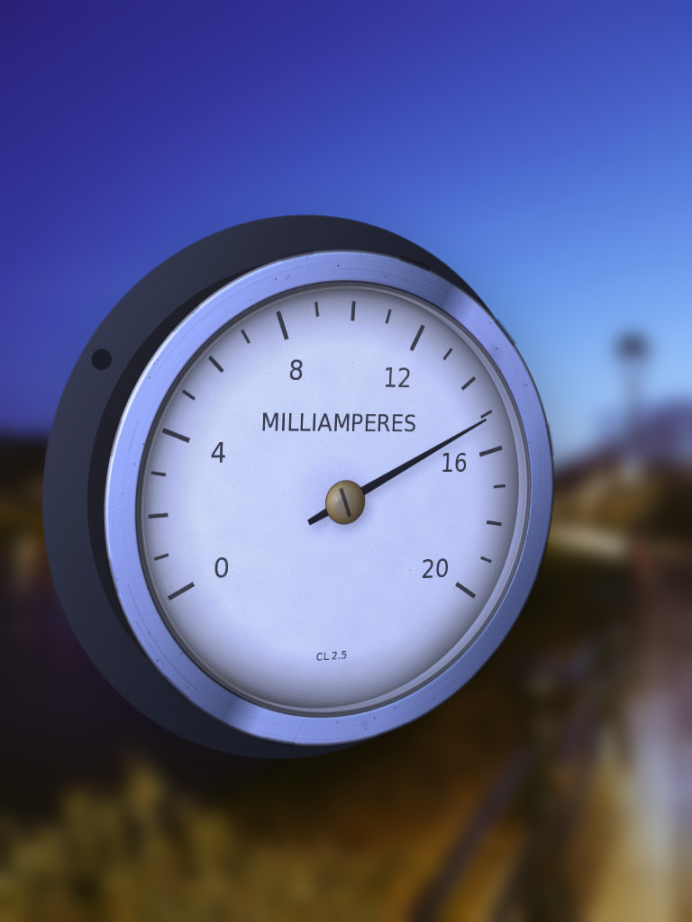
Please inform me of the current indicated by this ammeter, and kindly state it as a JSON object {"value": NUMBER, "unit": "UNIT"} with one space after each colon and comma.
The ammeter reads {"value": 15, "unit": "mA"}
